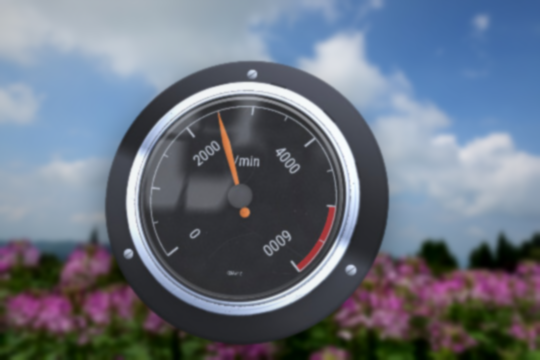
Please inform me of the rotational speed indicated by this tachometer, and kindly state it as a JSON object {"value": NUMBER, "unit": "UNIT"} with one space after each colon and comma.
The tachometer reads {"value": 2500, "unit": "rpm"}
